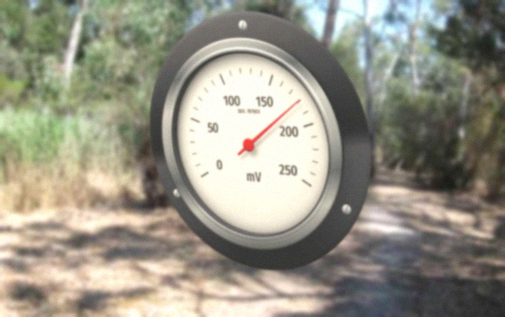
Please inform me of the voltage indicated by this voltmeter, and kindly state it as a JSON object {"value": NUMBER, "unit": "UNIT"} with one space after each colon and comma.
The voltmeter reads {"value": 180, "unit": "mV"}
